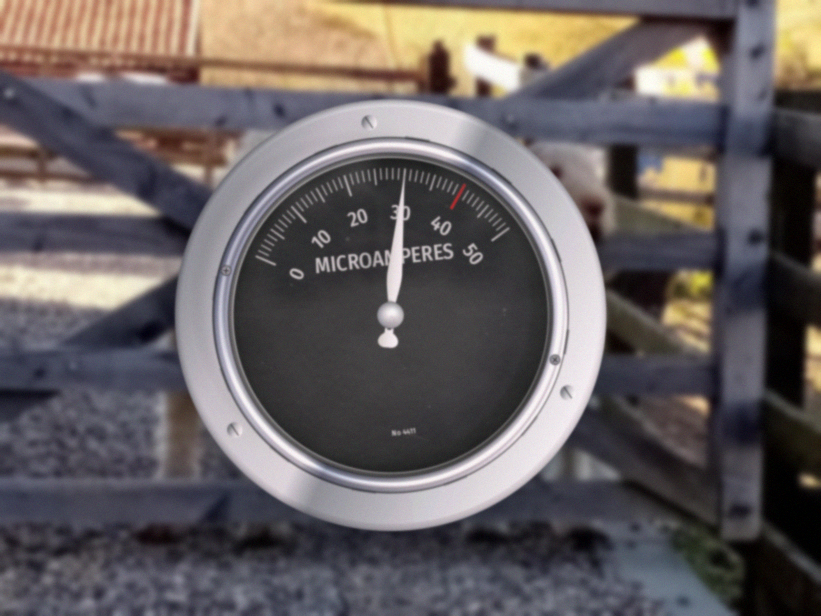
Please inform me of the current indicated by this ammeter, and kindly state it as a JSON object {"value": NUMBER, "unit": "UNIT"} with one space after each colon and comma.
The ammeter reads {"value": 30, "unit": "µA"}
